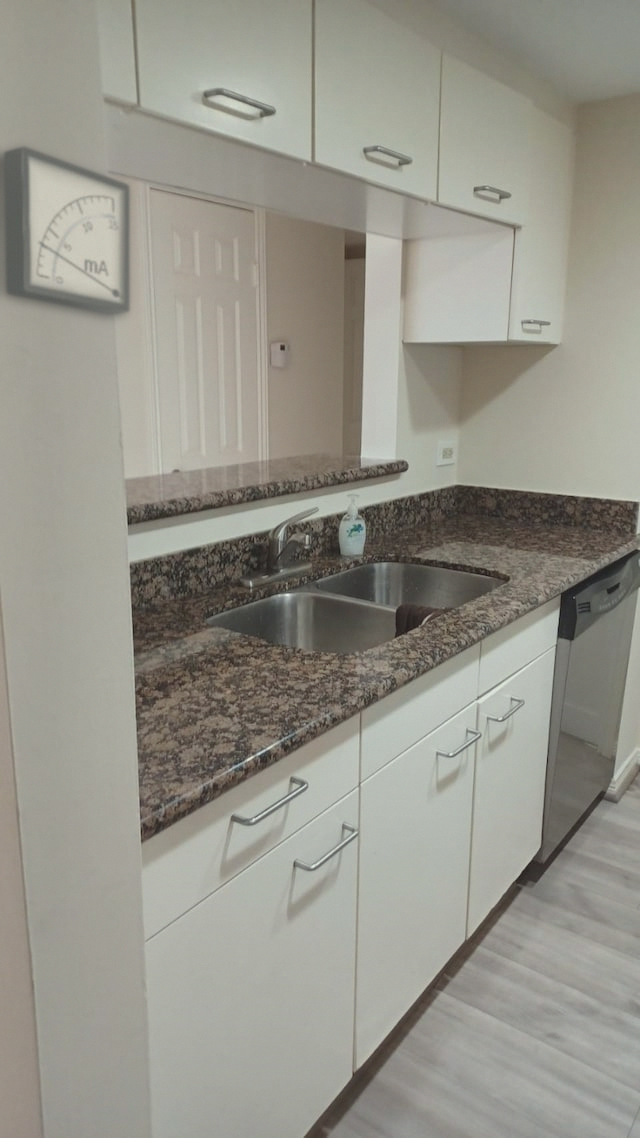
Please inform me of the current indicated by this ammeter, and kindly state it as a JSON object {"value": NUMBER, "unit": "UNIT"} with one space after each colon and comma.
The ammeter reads {"value": 3, "unit": "mA"}
